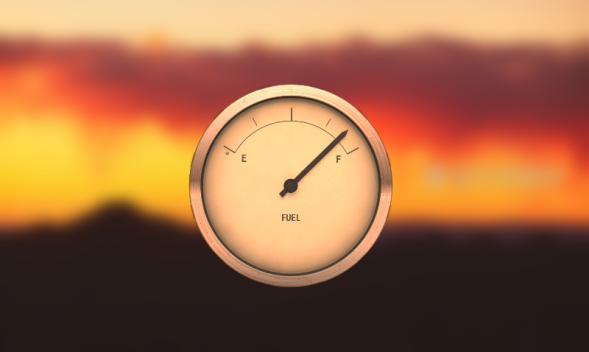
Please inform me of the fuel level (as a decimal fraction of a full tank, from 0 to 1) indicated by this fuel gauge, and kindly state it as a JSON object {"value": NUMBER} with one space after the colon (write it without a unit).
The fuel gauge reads {"value": 0.875}
